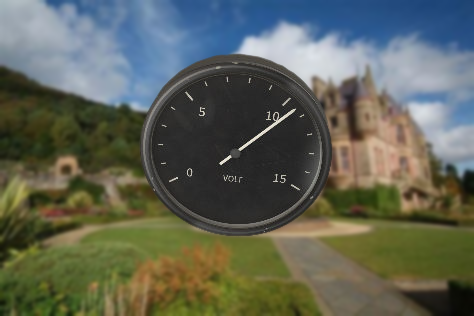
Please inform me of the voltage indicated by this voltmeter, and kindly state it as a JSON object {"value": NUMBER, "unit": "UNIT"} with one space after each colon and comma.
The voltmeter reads {"value": 10.5, "unit": "V"}
